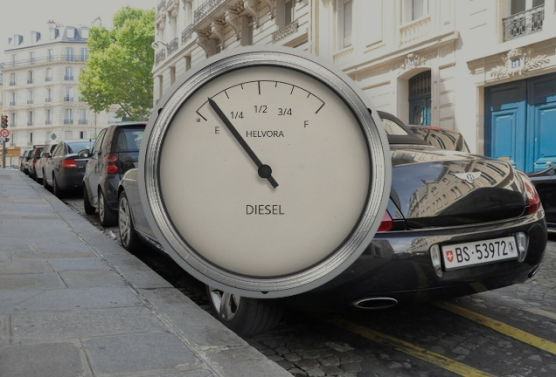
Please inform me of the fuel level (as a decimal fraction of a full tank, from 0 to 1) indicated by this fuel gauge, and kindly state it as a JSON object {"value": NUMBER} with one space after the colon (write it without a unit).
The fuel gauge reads {"value": 0.125}
